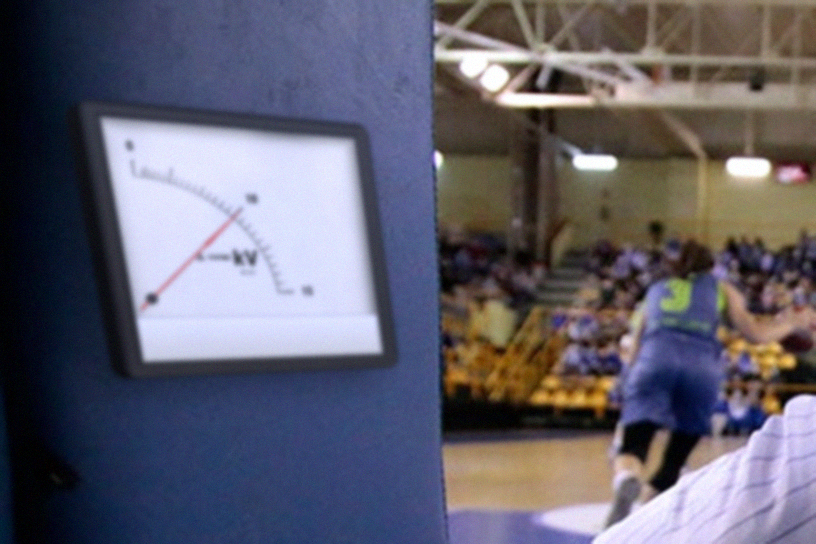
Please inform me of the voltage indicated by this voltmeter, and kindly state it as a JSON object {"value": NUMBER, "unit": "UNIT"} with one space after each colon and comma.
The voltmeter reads {"value": 10, "unit": "kV"}
